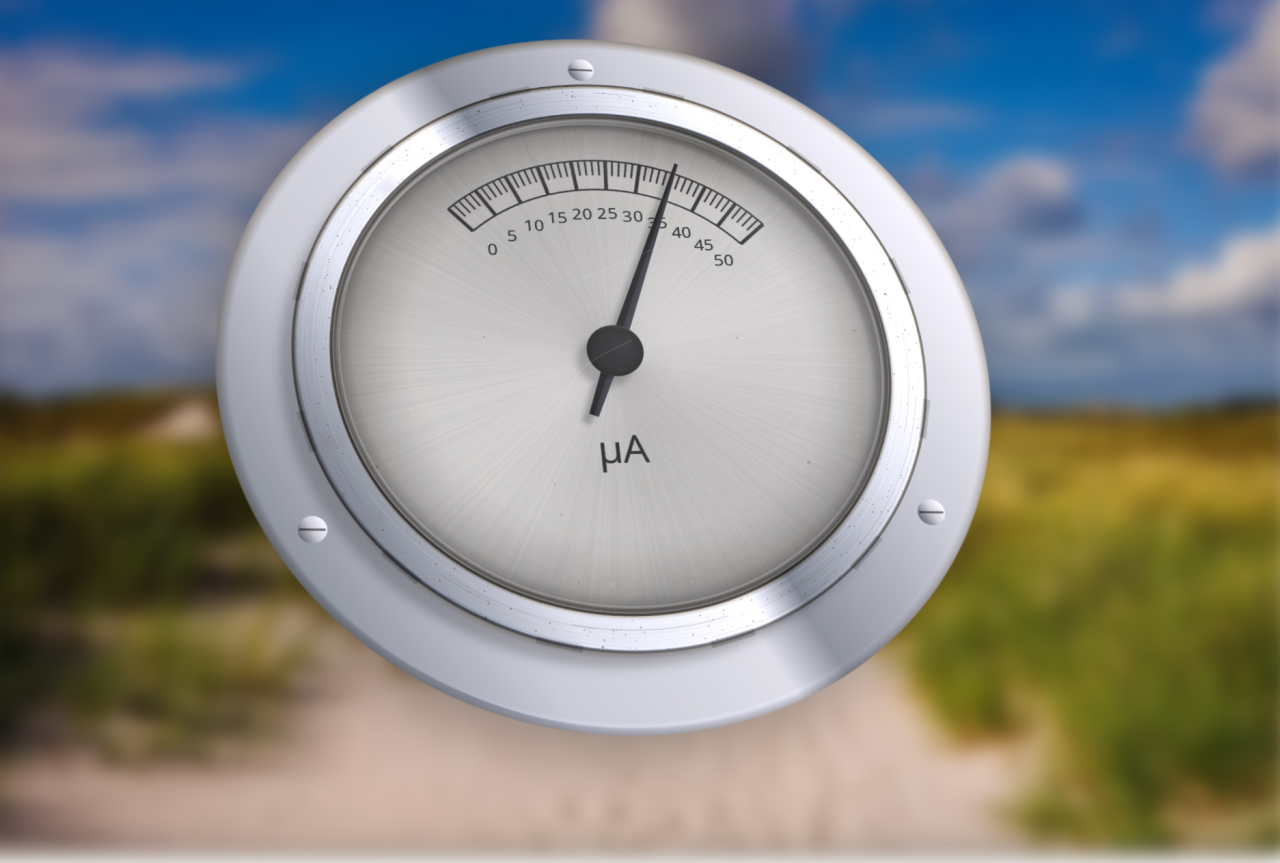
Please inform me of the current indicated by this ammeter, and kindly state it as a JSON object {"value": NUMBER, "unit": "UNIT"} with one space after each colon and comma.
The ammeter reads {"value": 35, "unit": "µA"}
